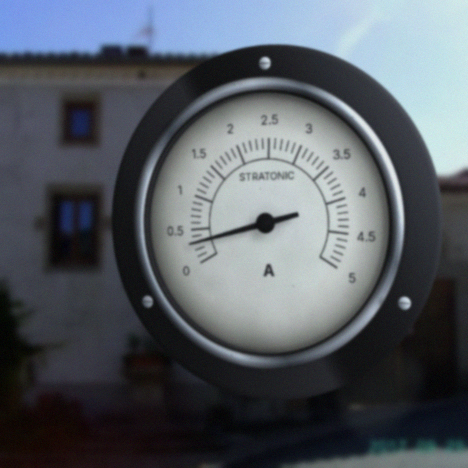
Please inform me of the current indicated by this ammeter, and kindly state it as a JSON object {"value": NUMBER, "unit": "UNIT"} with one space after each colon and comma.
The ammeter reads {"value": 0.3, "unit": "A"}
